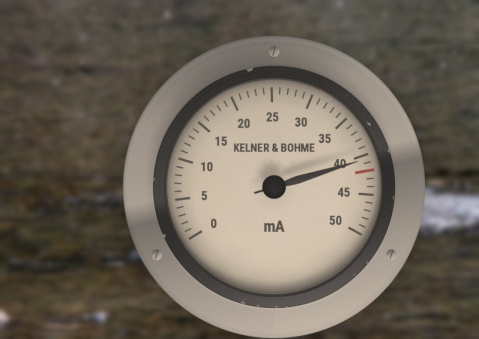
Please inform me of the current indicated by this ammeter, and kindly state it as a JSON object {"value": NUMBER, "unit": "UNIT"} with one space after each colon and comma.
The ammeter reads {"value": 40.5, "unit": "mA"}
